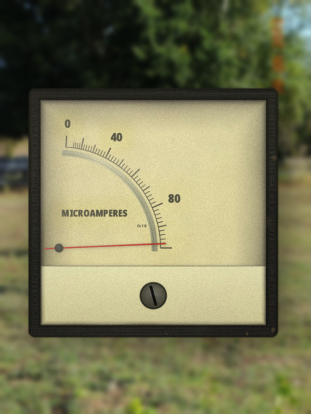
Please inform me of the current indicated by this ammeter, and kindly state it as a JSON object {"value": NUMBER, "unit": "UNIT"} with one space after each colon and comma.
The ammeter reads {"value": 98, "unit": "µA"}
